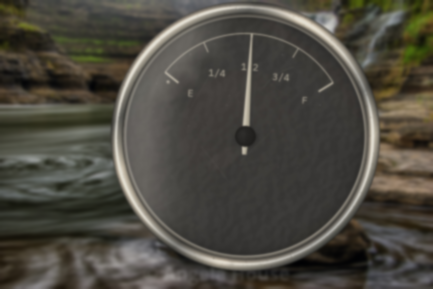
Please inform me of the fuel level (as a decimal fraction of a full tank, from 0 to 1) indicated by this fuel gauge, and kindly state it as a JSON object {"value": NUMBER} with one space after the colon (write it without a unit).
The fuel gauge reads {"value": 0.5}
